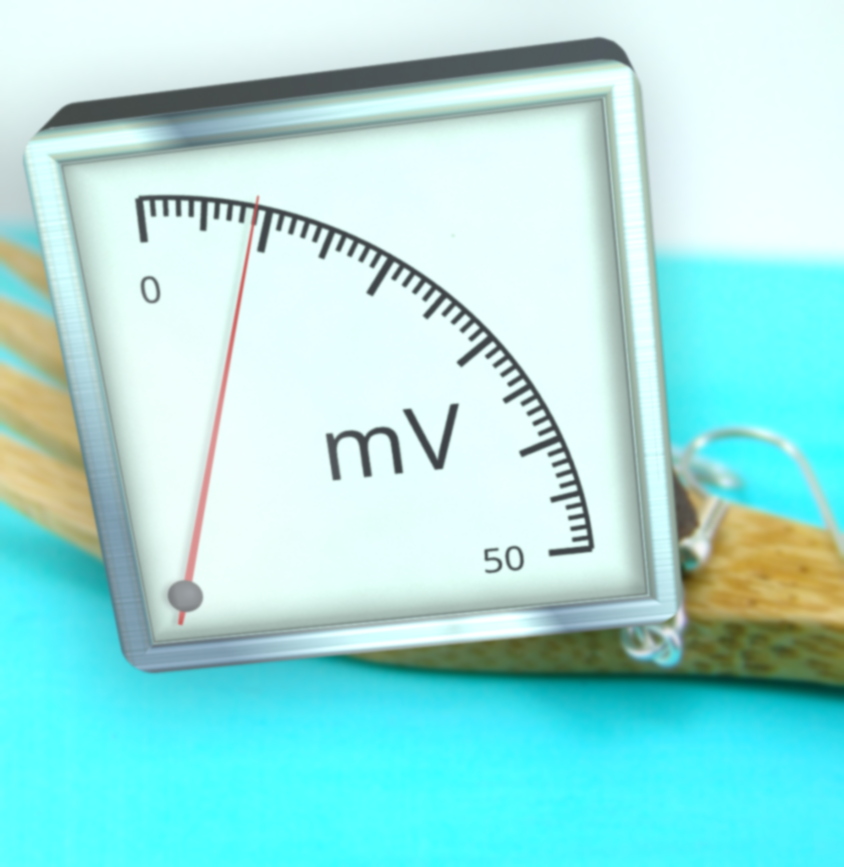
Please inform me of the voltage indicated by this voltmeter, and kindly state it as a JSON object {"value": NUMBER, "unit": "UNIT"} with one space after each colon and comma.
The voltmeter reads {"value": 9, "unit": "mV"}
